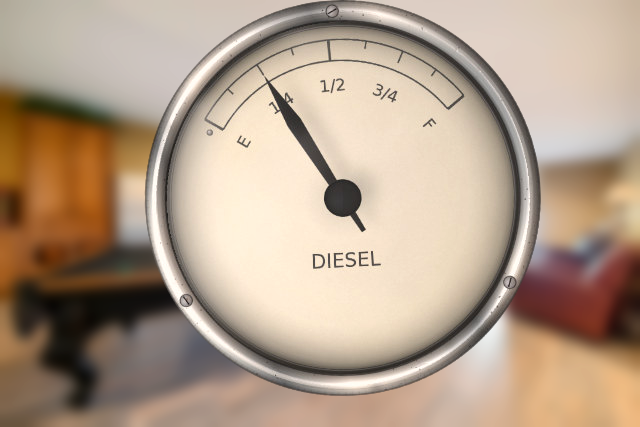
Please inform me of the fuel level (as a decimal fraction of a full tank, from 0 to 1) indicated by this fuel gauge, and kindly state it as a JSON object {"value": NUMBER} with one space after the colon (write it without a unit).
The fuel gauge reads {"value": 0.25}
